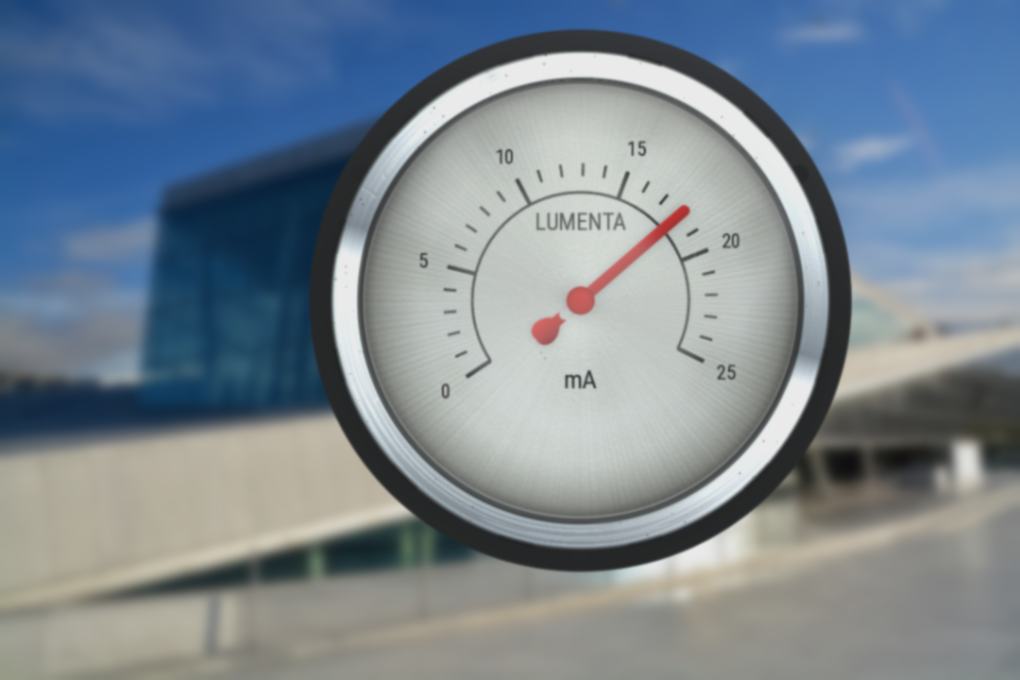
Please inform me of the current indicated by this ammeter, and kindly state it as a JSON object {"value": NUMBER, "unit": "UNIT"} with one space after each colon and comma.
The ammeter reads {"value": 18, "unit": "mA"}
